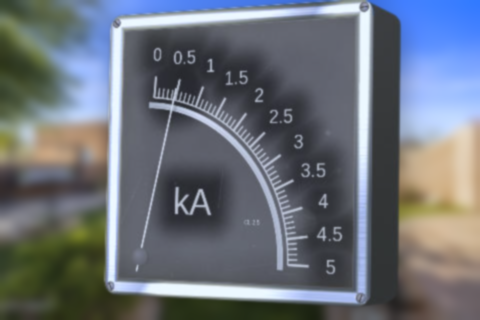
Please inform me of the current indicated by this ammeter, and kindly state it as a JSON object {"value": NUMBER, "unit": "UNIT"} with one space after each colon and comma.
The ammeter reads {"value": 0.5, "unit": "kA"}
